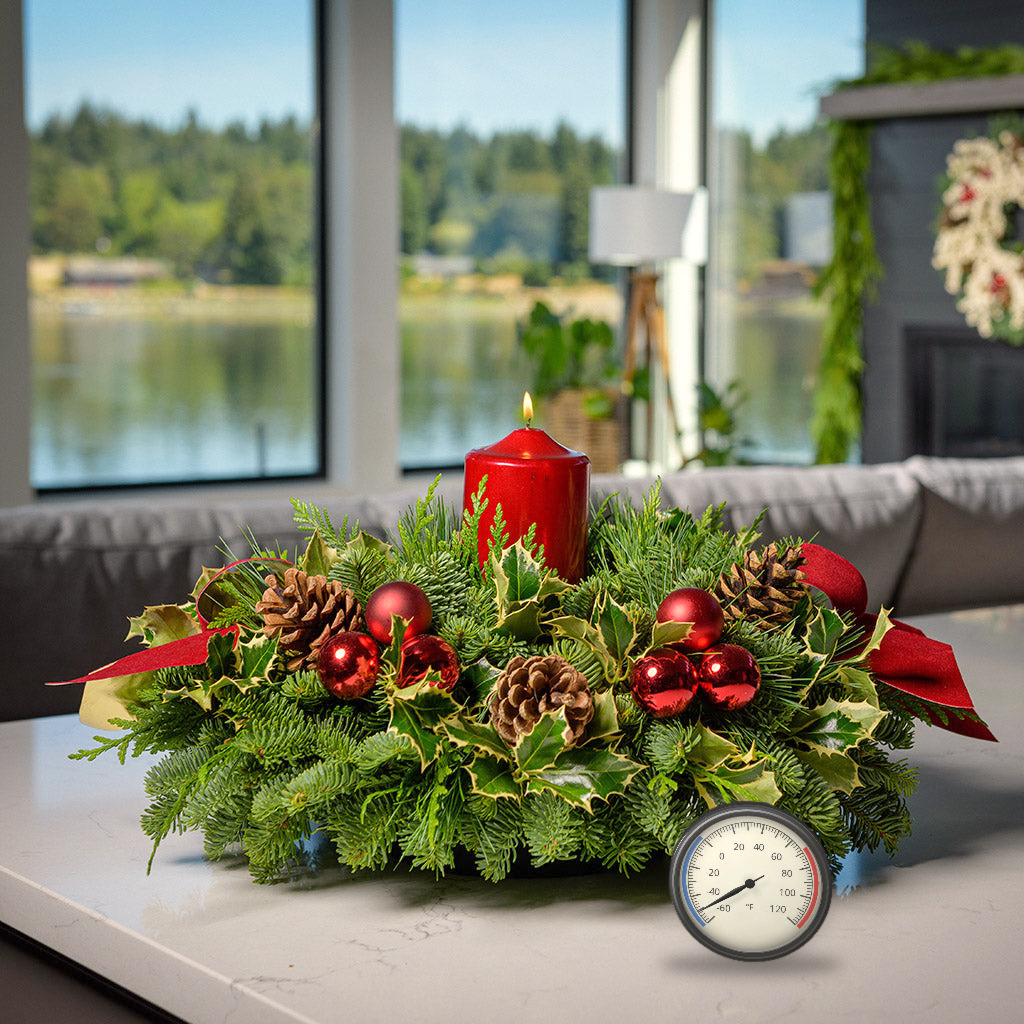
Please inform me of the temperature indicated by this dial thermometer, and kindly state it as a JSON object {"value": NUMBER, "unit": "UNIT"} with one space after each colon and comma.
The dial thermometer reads {"value": -50, "unit": "°F"}
